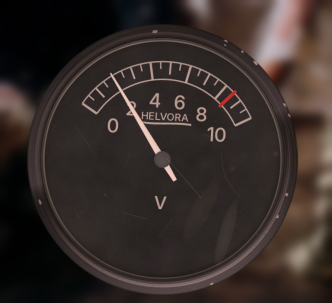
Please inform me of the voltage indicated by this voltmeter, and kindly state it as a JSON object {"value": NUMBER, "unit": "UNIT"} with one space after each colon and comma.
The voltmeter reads {"value": 2, "unit": "V"}
